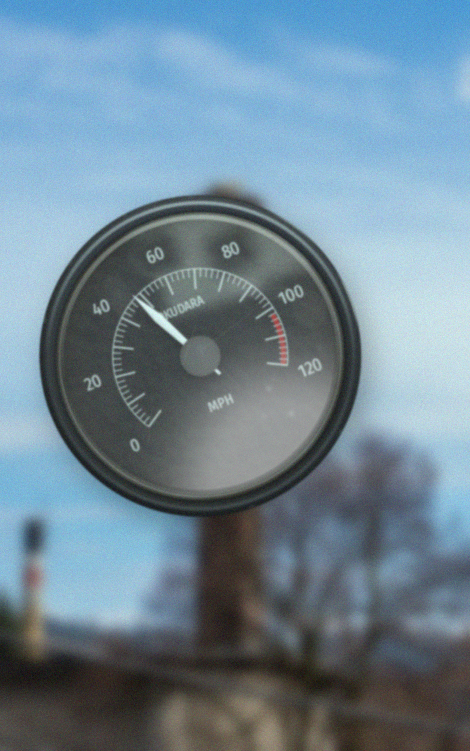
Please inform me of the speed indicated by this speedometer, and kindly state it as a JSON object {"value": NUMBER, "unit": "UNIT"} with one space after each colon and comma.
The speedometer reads {"value": 48, "unit": "mph"}
